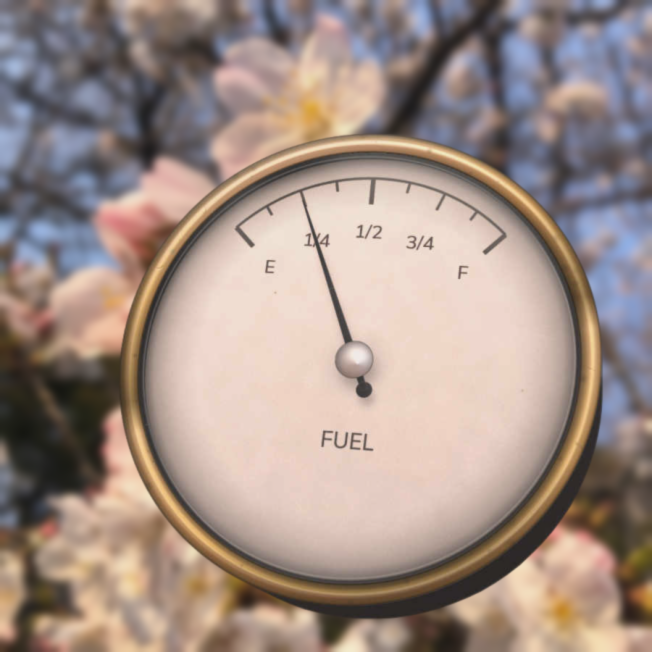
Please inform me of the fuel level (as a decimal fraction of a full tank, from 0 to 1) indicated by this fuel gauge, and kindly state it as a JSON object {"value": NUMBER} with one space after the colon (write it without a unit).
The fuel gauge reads {"value": 0.25}
